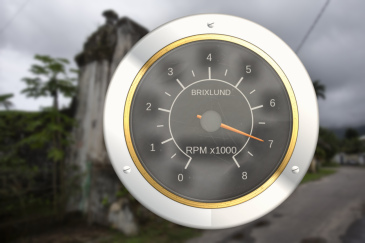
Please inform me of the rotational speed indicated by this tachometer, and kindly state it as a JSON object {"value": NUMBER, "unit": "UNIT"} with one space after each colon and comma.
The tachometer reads {"value": 7000, "unit": "rpm"}
